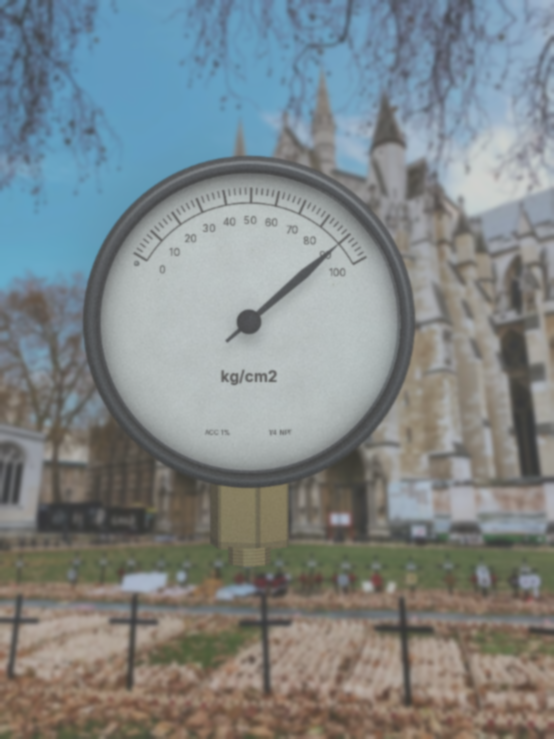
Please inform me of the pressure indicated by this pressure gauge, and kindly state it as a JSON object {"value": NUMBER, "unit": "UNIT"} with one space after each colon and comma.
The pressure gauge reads {"value": 90, "unit": "kg/cm²"}
